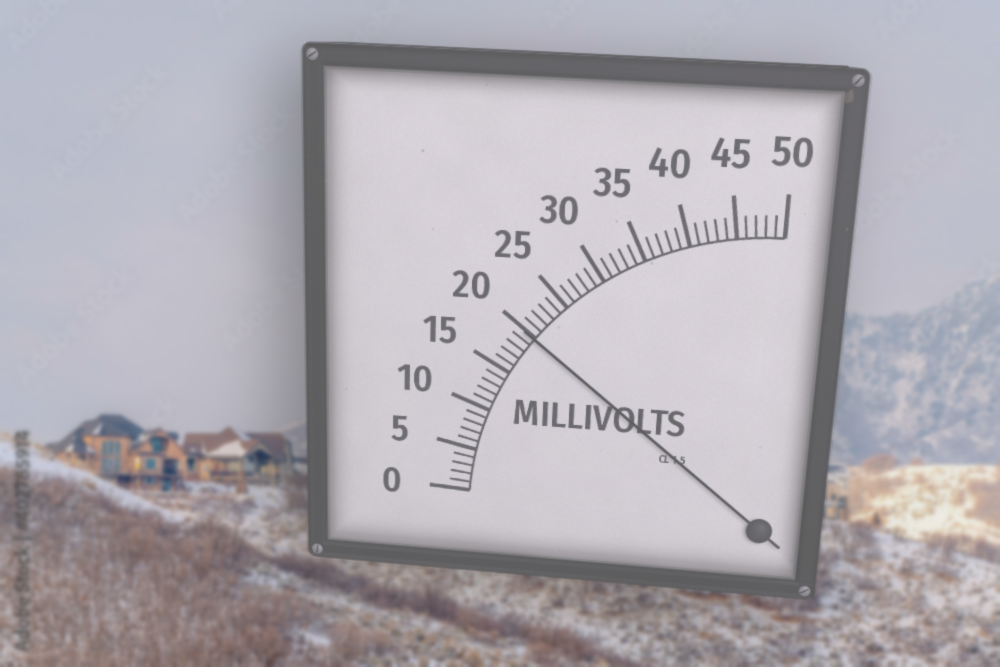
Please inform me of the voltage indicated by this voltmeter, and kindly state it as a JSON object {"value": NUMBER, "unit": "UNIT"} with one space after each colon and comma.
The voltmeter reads {"value": 20, "unit": "mV"}
